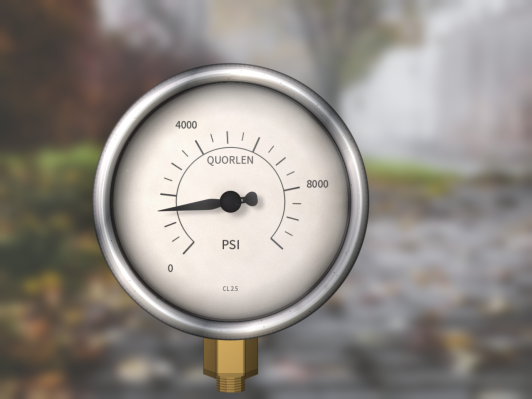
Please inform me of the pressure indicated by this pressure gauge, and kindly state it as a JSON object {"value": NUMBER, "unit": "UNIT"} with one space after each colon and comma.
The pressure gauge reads {"value": 1500, "unit": "psi"}
